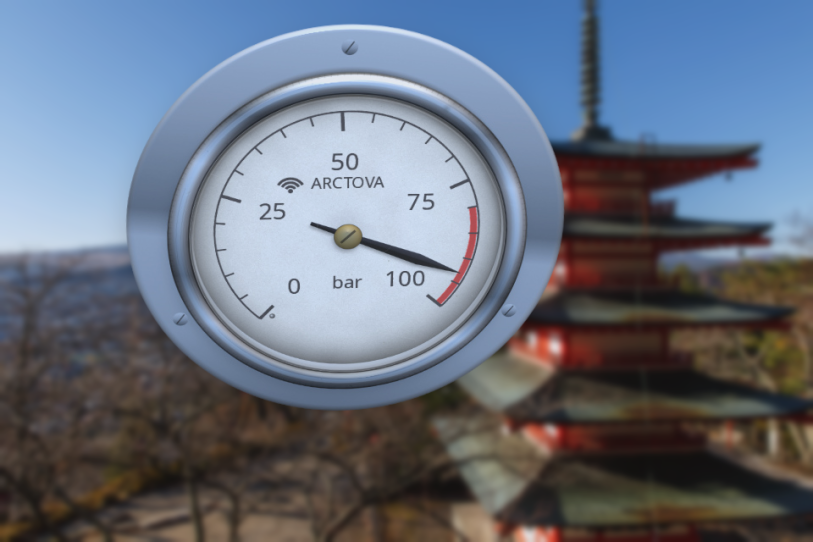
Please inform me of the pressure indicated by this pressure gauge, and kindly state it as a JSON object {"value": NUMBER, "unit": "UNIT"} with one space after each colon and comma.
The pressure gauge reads {"value": 92.5, "unit": "bar"}
